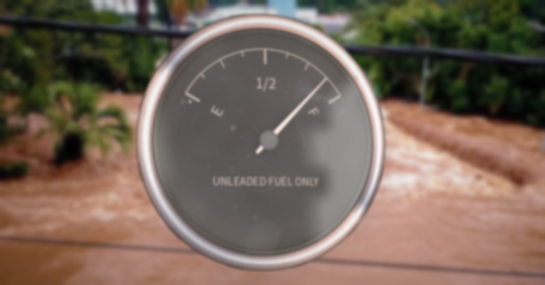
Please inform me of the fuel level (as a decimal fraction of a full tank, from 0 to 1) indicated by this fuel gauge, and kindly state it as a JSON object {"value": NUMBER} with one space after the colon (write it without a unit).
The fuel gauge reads {"value": 0.875}
